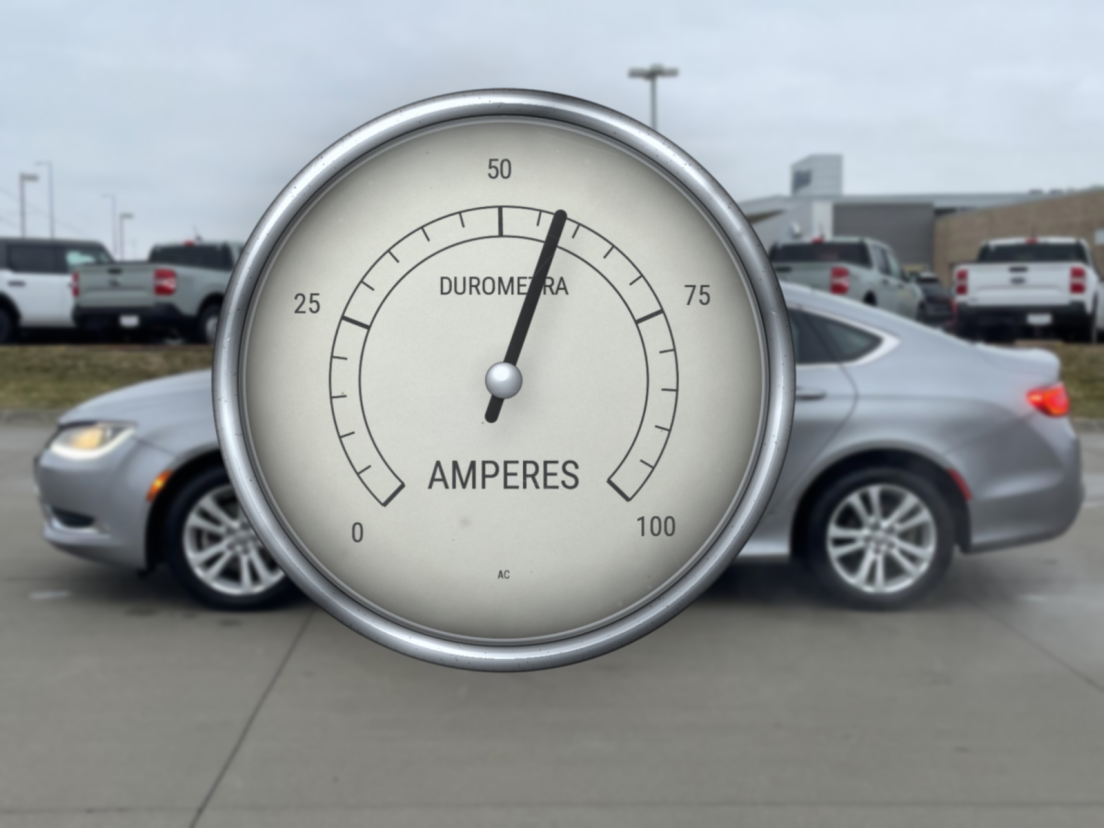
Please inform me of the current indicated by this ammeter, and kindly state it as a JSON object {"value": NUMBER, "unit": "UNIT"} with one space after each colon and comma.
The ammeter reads {"value": 57.5, "unit": "A"}
